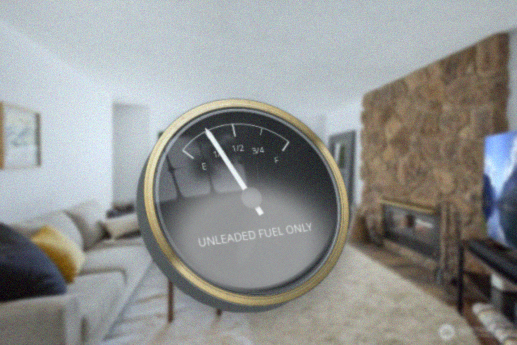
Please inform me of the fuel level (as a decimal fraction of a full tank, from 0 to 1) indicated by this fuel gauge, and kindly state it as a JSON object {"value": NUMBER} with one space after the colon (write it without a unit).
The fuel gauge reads {"value": 0.25}
